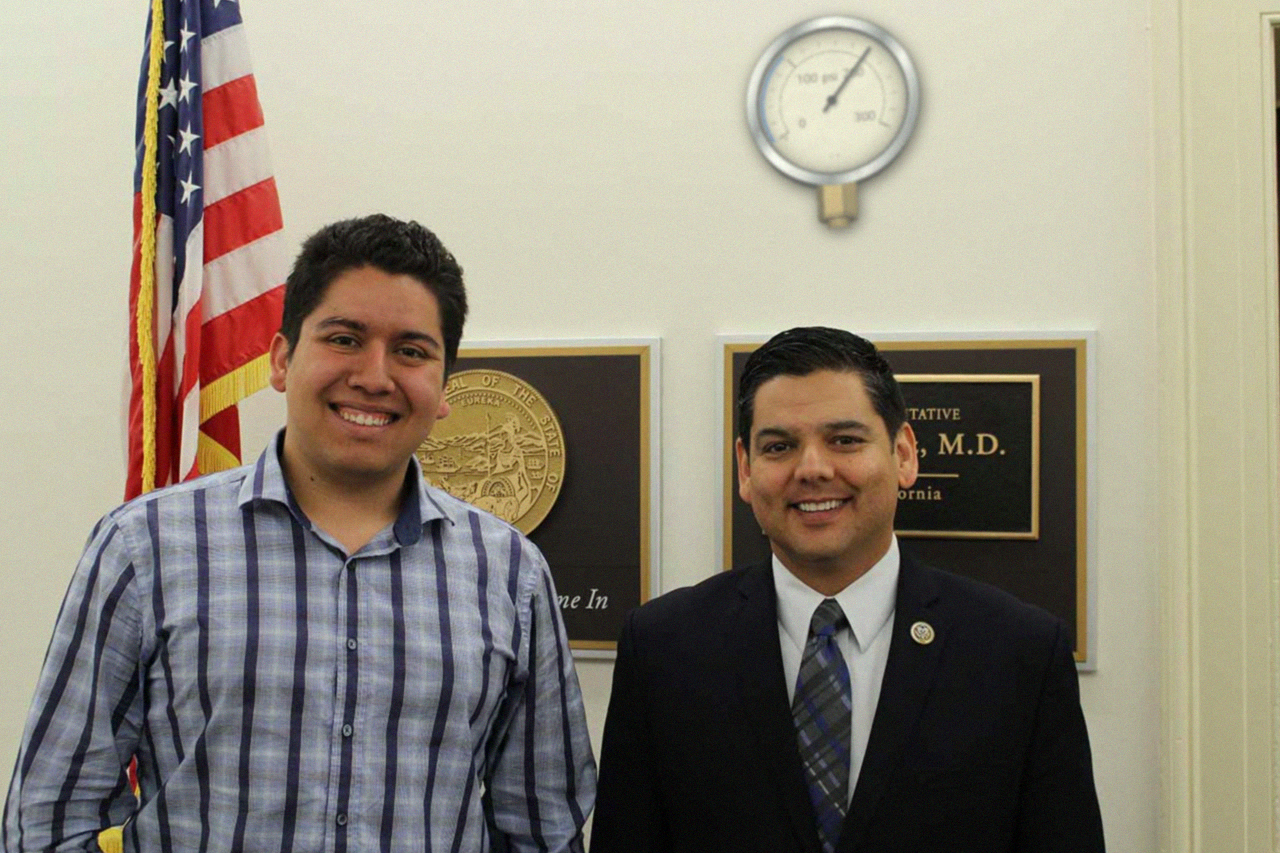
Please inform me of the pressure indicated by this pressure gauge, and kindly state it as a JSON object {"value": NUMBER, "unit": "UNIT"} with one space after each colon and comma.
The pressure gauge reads {"value": 200, "unit": "psi"}
